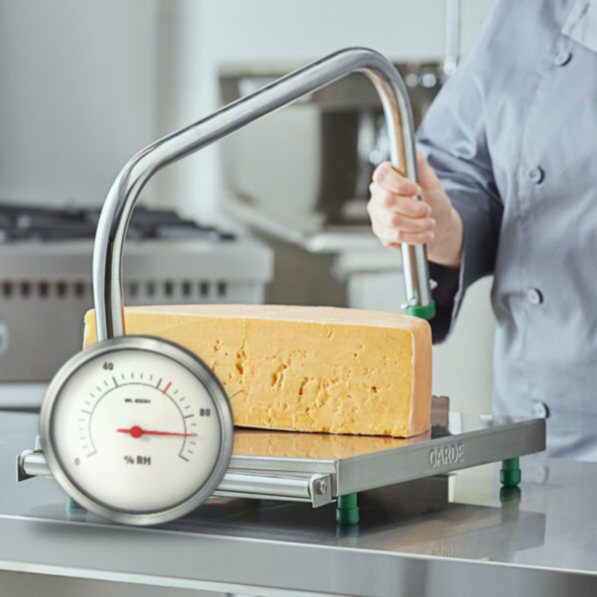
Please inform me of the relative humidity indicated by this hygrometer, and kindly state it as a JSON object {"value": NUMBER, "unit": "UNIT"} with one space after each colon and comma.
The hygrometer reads {"value": 88, "unit": "%"}
